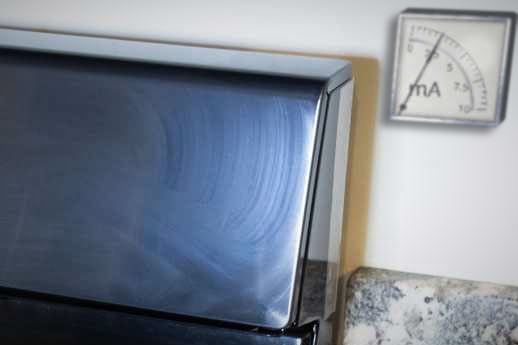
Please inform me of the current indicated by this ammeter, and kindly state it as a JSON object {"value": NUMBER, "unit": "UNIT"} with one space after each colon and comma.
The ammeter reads {"value": 2.5, "unit": "mA"}
